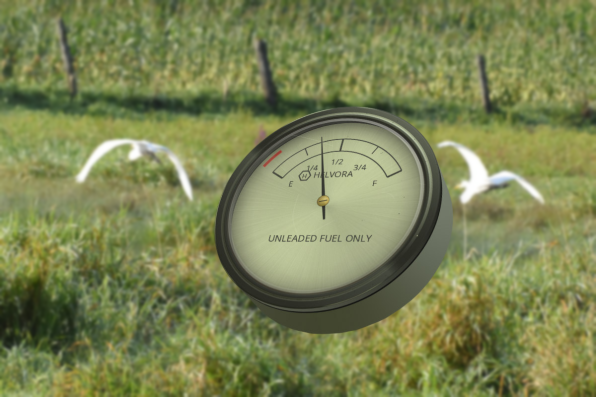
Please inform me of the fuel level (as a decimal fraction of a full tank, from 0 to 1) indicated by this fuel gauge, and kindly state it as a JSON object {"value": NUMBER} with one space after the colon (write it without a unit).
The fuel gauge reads {"value": 0.375}
